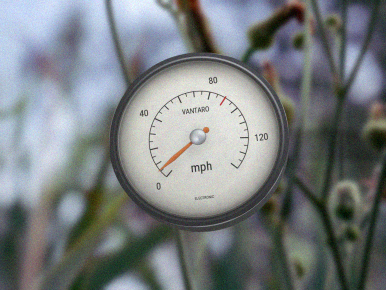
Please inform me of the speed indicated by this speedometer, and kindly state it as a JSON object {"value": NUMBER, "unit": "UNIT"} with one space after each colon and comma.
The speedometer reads {"value": 5, "unit": "mph"}
